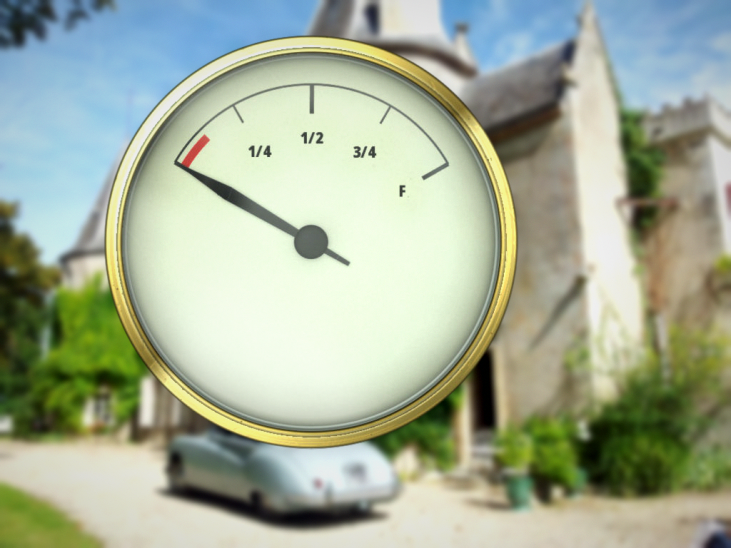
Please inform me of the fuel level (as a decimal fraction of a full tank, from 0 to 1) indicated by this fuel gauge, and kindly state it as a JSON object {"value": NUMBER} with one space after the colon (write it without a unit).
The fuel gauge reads {"value": 0}
